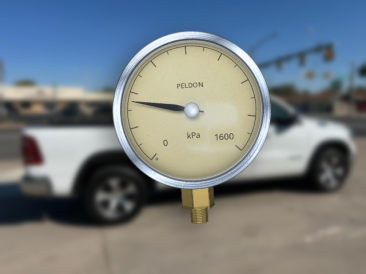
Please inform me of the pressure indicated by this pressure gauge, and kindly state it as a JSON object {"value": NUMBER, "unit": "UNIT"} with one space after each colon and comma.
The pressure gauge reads {"value": 350, "unit": "kPa"}
